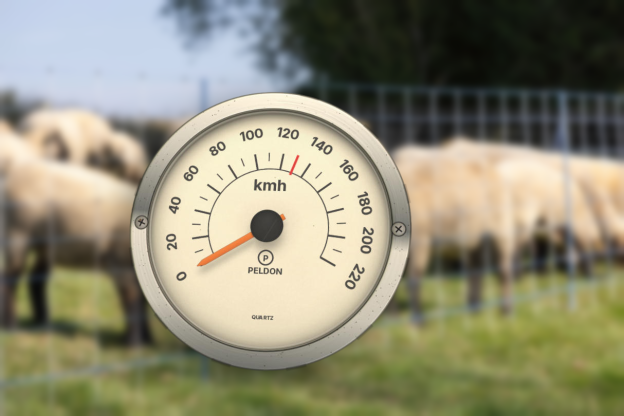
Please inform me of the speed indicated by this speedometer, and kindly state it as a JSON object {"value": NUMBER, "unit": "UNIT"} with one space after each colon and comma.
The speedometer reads {"value": 0, "unit": "km/h"}
